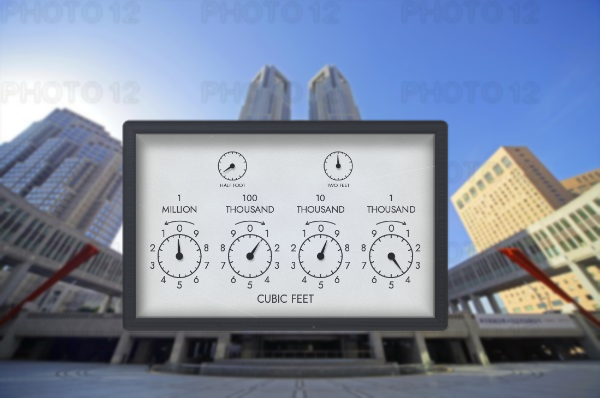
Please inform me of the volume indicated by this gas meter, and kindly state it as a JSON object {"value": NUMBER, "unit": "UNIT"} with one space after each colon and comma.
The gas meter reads {"value": 9400, "unit": "ft³"}
